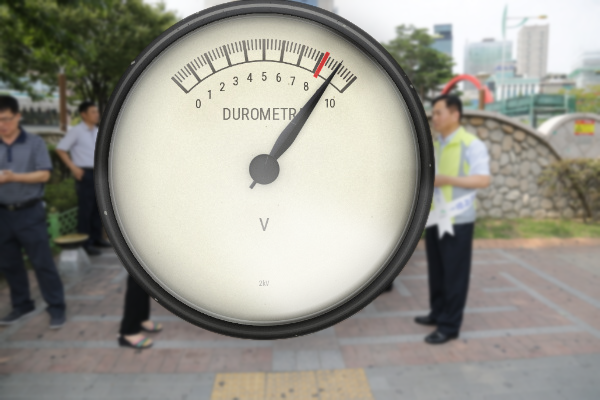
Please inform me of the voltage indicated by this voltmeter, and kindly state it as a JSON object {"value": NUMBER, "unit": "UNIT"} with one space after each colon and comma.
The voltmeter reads {"value": 9, "unit": "V"}
